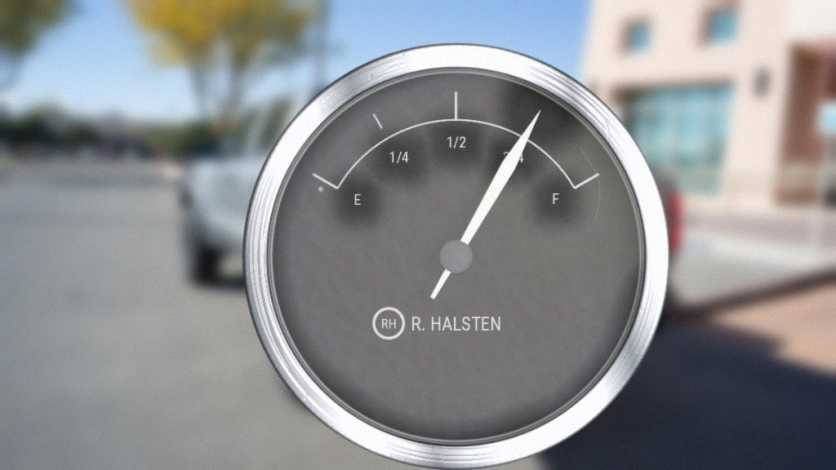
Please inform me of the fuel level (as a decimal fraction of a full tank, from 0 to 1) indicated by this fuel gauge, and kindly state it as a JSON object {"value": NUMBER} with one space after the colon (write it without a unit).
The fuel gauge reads {"value": 0.75}
